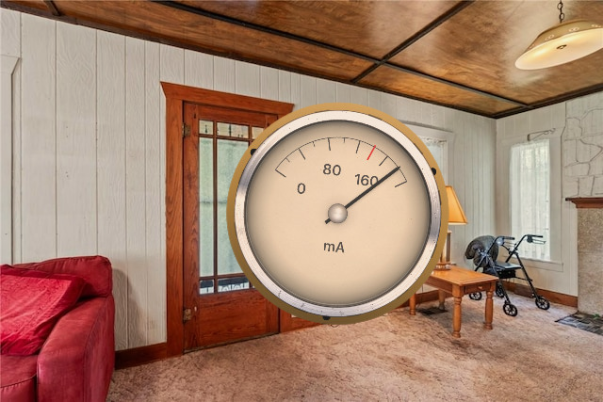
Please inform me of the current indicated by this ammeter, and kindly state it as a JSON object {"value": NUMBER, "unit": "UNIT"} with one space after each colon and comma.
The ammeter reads {"value": 180, "unit": "mA"}
